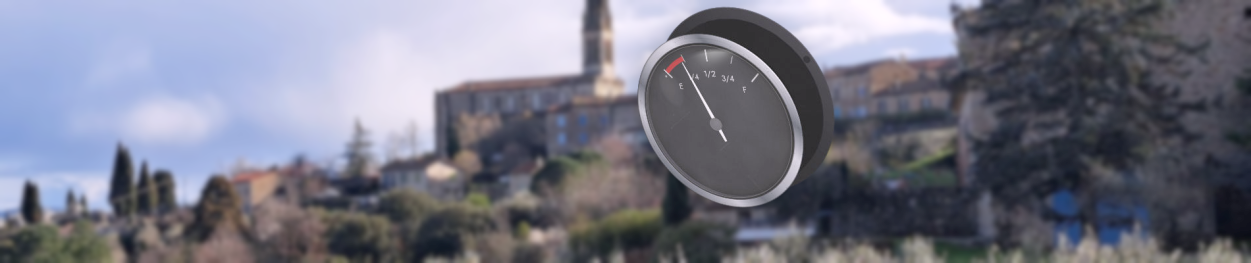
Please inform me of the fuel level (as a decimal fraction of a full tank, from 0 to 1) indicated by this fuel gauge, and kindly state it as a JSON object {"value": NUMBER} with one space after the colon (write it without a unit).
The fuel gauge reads {"value": 0.25}
